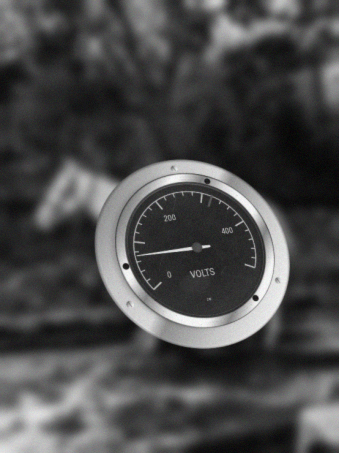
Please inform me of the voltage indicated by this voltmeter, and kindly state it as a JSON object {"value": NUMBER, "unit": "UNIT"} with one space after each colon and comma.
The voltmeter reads {"value": 70, "unit": "V"}
